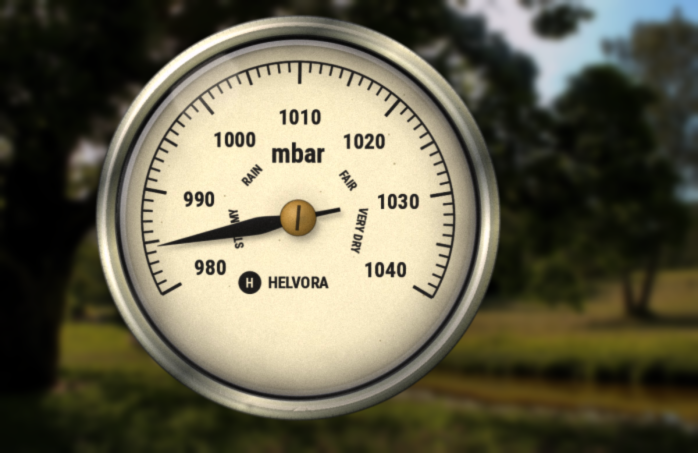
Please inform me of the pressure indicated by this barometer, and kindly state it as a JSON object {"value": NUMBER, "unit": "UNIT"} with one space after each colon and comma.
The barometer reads {"value": 984.5, "unit": "mbar"}
